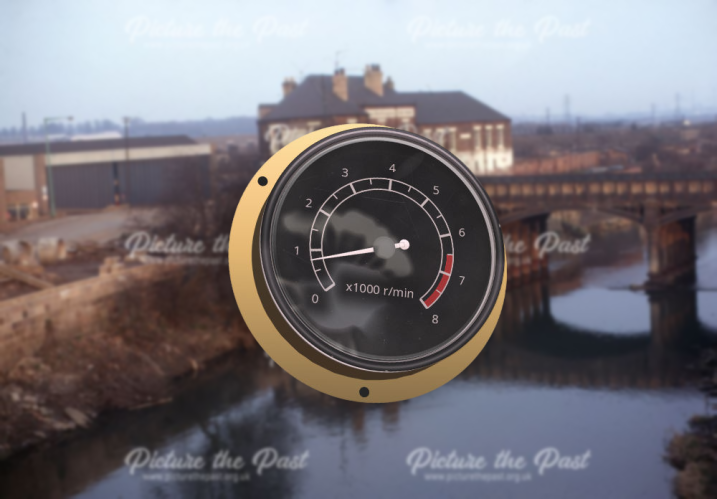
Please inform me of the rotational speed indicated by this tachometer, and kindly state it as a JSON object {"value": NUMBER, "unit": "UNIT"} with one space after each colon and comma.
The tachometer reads {"value": 750, "unit": "rpm"}
